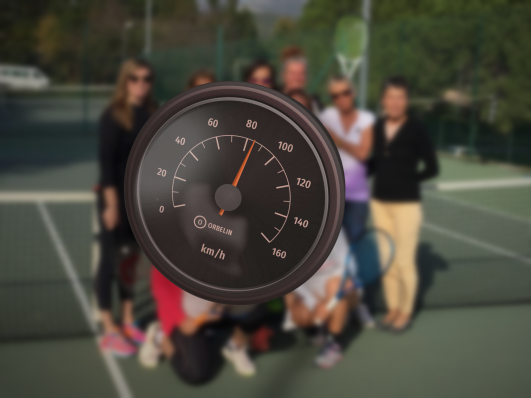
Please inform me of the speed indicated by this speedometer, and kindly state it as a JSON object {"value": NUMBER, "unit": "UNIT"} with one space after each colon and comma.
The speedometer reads {"value": 85, "unit": "km/h"}
